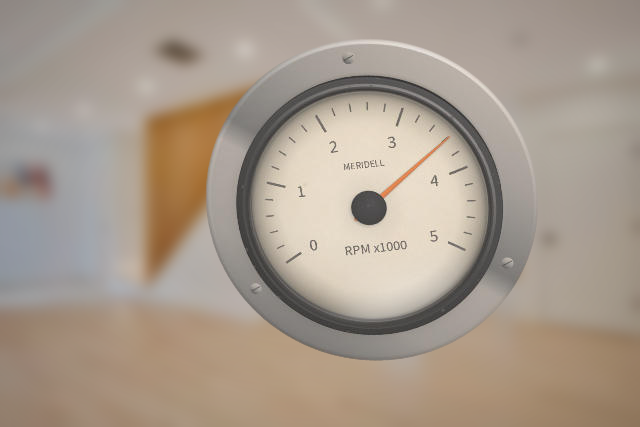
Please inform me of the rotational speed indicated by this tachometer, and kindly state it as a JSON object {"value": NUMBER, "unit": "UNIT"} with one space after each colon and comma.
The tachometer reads {"value": 3600, "unit": "rpm"}
